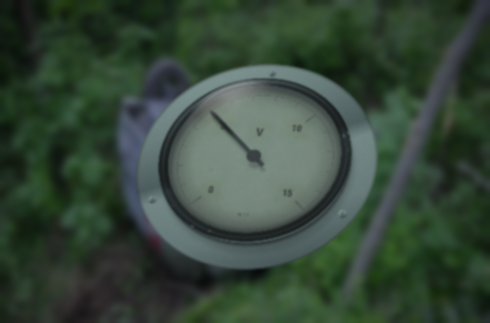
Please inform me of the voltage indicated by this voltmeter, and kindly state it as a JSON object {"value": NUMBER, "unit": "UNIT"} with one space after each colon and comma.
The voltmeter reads {"value": 5, "unit": "V"}
